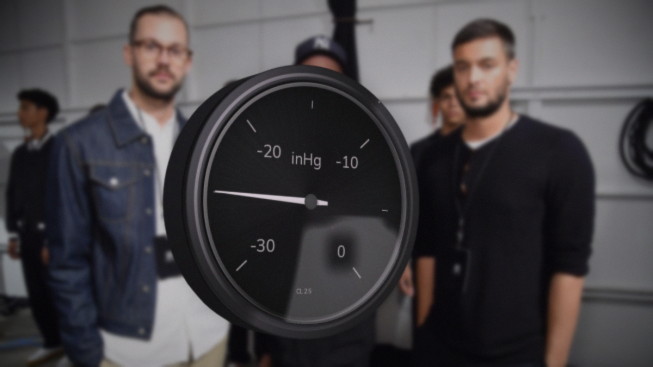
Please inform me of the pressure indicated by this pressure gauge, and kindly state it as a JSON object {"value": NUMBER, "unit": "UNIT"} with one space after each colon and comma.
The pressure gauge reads {"value": -25, "unit": "inHg"}
